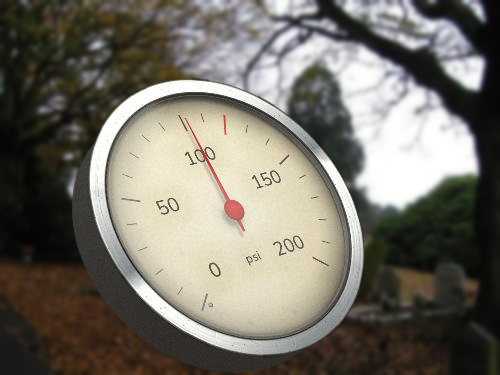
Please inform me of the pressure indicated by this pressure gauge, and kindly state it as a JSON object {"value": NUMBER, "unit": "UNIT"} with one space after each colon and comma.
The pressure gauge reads {"value": 100, "unit": "psi"}
